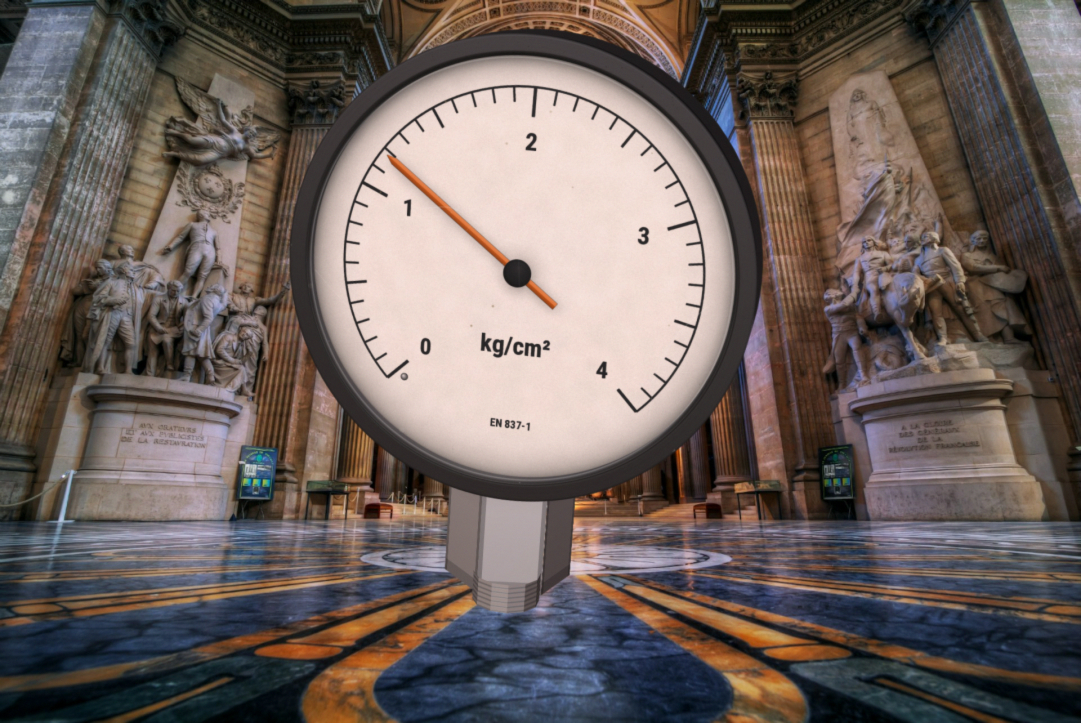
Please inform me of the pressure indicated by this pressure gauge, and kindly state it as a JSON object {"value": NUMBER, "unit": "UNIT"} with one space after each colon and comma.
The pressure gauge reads {"value": 1.2, "unit": "kg/cm²"}
